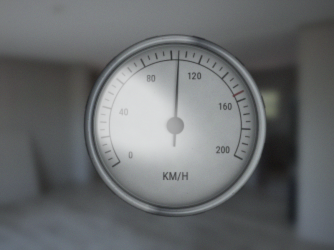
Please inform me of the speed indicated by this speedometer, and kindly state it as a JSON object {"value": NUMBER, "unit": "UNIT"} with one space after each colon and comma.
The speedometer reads {"value": 105, "unit": "km/h"}
